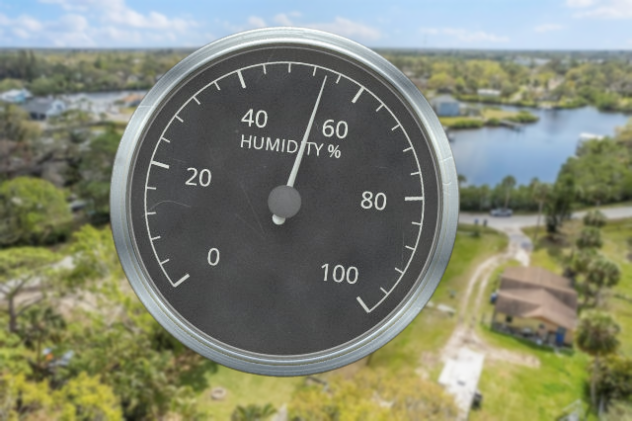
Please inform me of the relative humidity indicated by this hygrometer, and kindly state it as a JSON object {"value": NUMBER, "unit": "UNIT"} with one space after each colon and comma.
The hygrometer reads {"value": 54, "unit": "%"}
